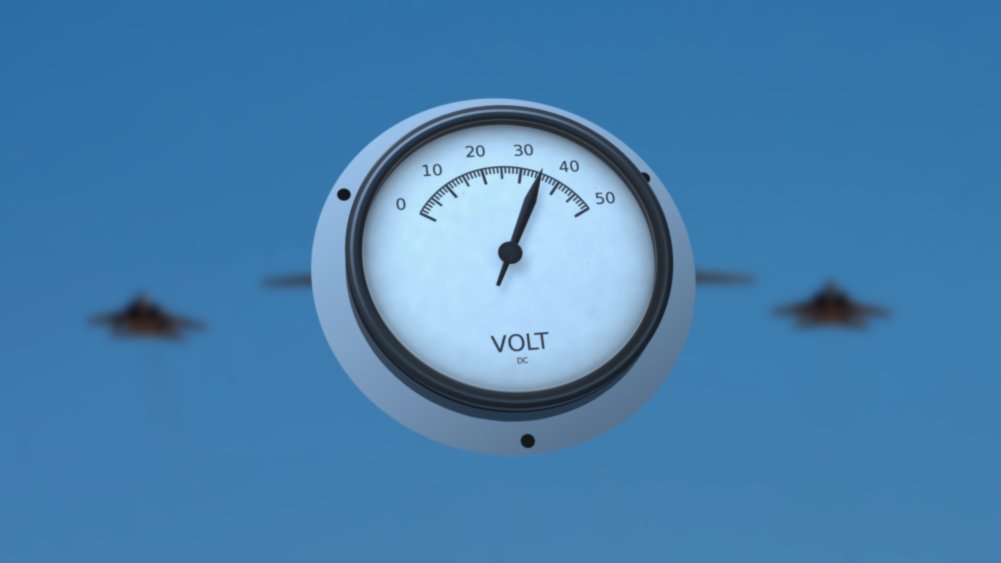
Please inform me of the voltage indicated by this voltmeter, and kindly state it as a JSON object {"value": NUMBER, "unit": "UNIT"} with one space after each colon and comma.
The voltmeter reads {"value": 35, "unit": "V"}
